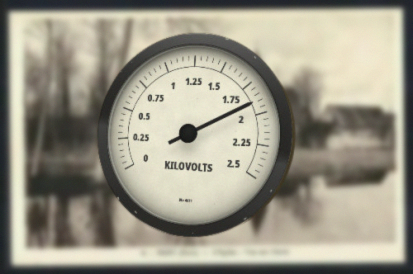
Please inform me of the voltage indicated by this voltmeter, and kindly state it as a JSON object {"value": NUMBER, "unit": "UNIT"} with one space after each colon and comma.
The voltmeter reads {"value": 1.9, "unit": "kV"}
